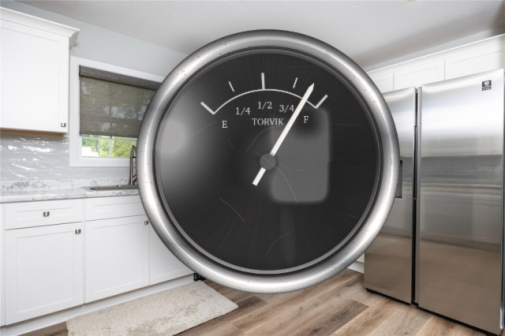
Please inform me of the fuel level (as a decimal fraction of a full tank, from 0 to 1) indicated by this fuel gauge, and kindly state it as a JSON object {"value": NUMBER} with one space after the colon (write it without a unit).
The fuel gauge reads {"value": 0.875}
